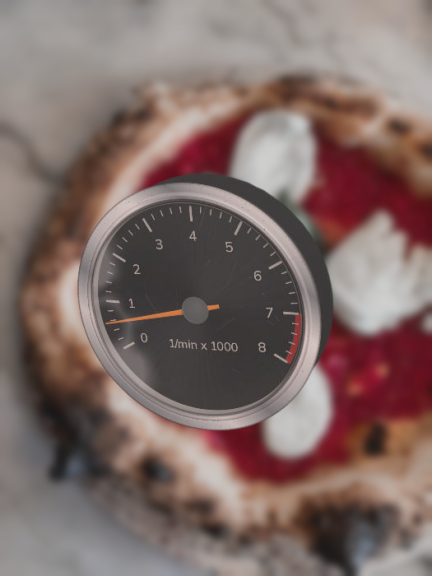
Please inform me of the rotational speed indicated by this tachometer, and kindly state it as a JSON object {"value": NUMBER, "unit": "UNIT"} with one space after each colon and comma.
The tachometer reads {"value": 600, "unit": "rpm"}
